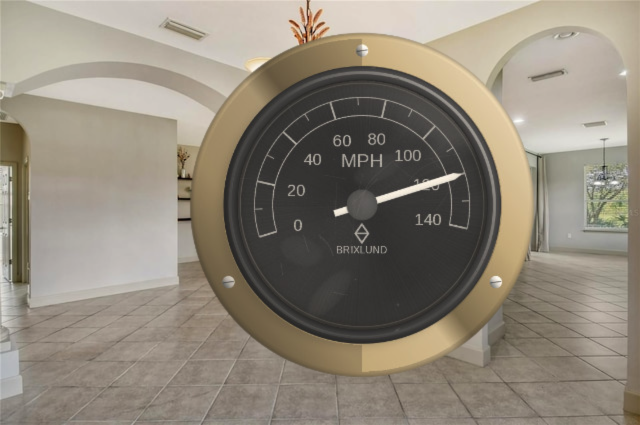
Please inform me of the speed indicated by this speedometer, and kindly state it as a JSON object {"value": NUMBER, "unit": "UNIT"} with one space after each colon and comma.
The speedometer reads {"value": 120, "unit": "mph"}
